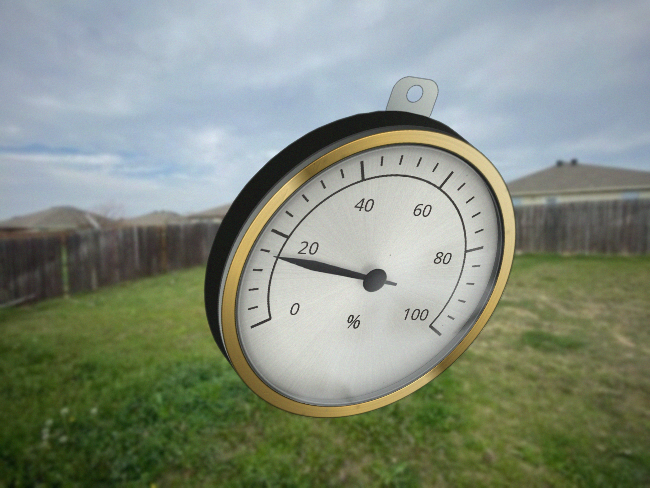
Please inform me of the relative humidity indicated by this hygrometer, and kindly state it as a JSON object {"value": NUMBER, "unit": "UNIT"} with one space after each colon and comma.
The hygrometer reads {"value": 16, "unit": "%"}
